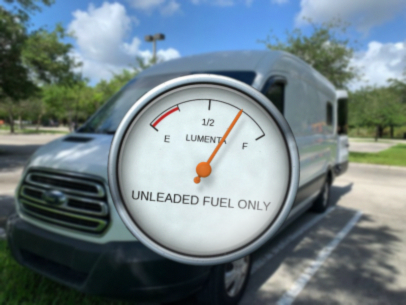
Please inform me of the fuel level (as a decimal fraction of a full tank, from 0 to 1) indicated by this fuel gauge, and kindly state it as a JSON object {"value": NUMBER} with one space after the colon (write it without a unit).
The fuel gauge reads {"value": 0.75}
